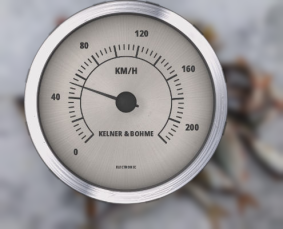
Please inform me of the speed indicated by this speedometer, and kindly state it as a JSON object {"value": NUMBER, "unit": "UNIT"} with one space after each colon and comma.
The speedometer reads {"value": 52, "unit": "km/h"}
